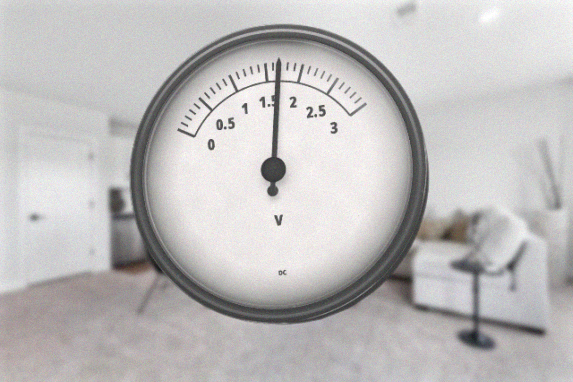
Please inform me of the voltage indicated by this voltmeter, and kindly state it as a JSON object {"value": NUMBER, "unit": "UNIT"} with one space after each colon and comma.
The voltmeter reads {"value": 1.7, "unit": "V"}
